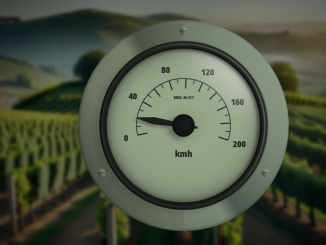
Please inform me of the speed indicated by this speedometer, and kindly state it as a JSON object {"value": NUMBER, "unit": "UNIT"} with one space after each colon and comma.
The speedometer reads {"value": 20, "unit": "km/h"}
